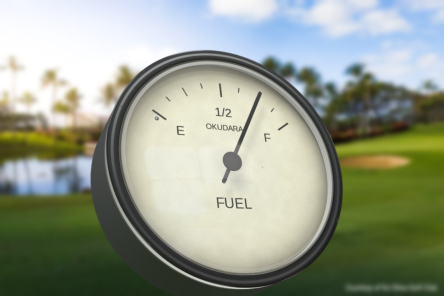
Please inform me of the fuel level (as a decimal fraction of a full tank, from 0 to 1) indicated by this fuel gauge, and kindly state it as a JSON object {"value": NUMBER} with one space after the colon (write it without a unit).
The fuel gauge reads {"value": 0.75}
